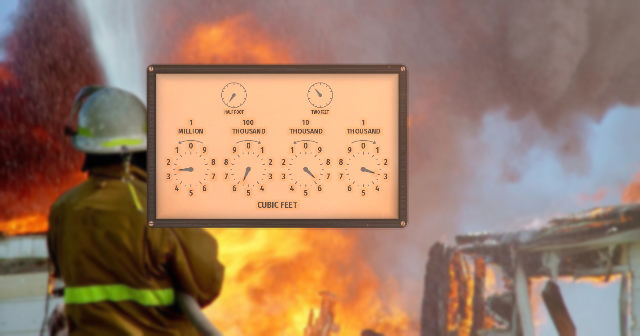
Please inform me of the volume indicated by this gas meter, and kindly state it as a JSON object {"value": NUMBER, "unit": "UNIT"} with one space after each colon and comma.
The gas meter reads {"value": 256300, "unit": "ft³"}
